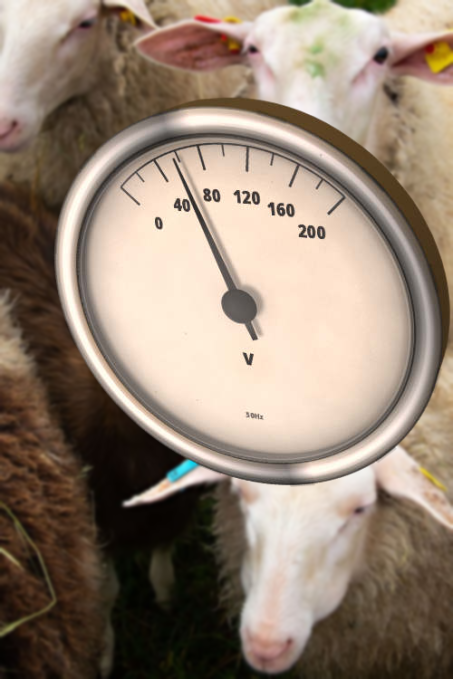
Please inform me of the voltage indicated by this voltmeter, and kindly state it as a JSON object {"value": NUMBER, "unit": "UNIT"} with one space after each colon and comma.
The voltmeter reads {"value": 60, "unit": "V"}
